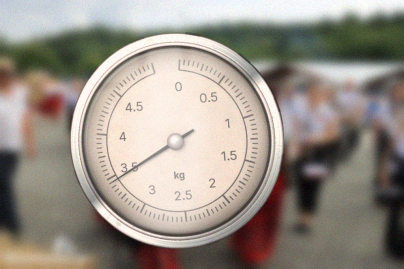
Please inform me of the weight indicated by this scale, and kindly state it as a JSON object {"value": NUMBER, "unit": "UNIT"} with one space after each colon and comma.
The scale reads {"value": 3.45, "unit": "kg"}
